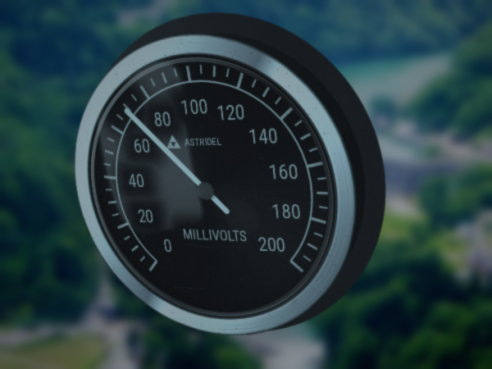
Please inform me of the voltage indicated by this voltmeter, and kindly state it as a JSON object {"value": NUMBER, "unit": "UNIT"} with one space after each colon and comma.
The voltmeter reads {"value": 70, "unit": "mV"}
